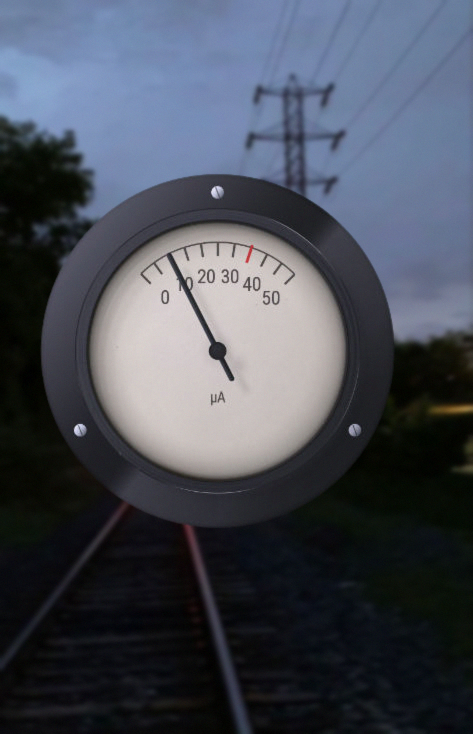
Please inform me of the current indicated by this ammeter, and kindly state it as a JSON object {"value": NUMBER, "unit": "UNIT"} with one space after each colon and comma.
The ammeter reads {"value": 10, "unit": "µA"}
